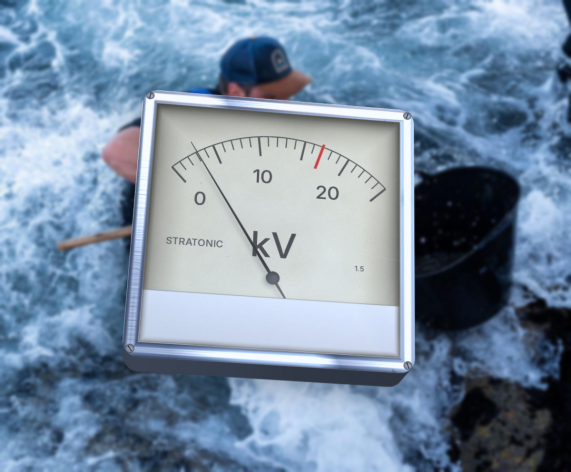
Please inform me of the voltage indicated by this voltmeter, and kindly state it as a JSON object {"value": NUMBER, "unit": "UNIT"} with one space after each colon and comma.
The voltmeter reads {"value": 3, "unit": "kV"}
